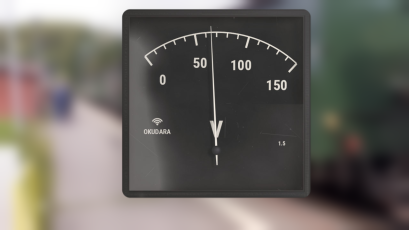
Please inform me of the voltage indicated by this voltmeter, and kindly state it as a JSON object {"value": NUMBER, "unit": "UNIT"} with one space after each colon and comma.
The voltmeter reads {"value": 65, "unit": "V"}
